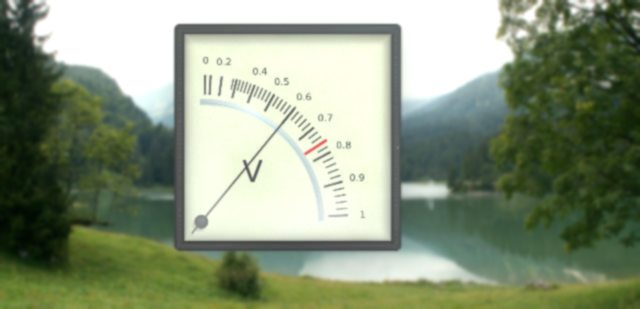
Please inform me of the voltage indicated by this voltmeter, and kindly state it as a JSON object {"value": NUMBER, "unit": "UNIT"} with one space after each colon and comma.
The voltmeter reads {"value": 0.6, "unit": "V"}
